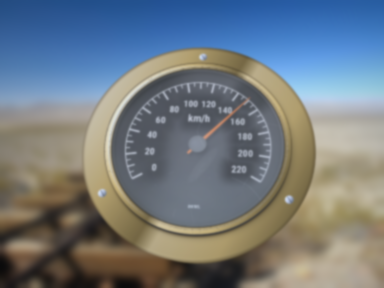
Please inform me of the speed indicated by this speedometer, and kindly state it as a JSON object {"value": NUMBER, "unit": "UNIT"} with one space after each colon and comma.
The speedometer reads {"value": 150, "unit": "km/h"}
